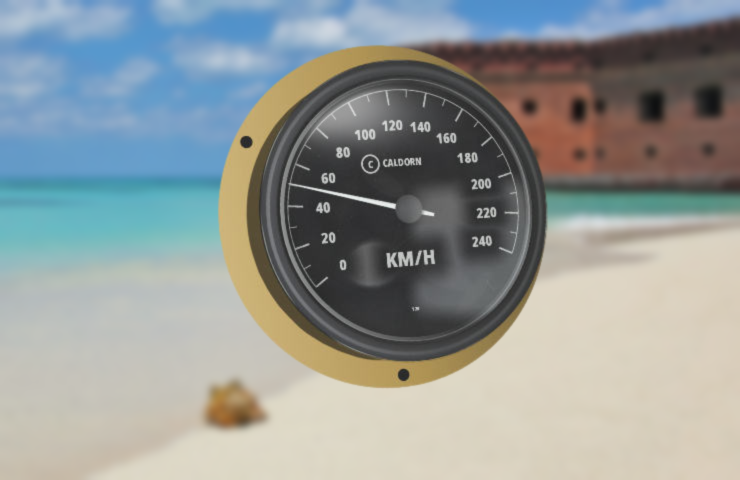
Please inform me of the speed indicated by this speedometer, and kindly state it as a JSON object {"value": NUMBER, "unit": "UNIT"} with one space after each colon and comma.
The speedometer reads {"value": 50, "unit": "km/h"}
